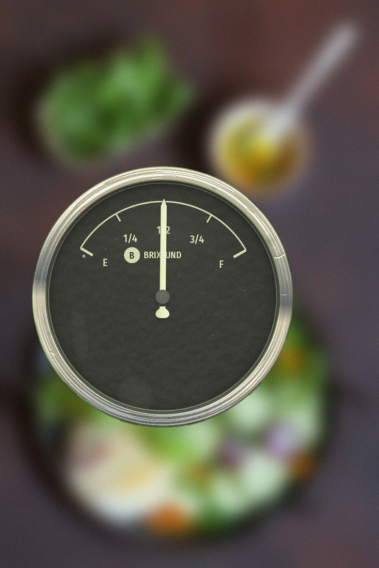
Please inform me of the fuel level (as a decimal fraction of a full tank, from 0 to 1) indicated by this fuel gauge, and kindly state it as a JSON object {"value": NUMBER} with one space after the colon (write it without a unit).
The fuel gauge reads {"value": 0.5}
